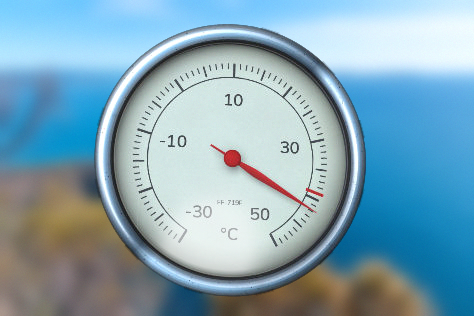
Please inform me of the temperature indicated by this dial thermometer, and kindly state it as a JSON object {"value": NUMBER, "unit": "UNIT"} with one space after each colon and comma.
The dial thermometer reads {"value": 42, "unit": "°C"}
